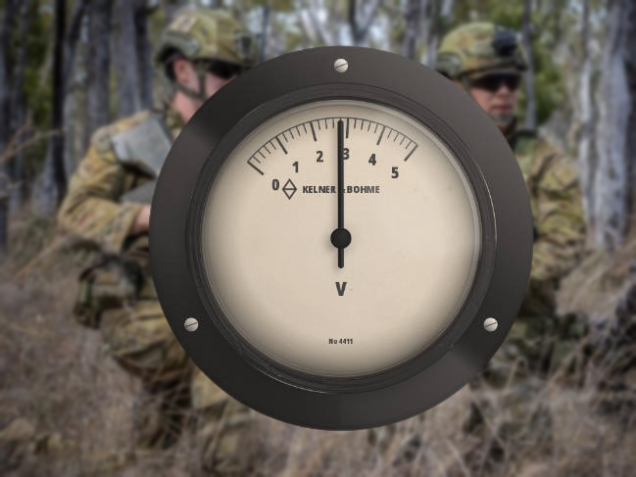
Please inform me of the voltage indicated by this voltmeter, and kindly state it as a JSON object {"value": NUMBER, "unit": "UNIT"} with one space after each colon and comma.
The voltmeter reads {"value": 2.8, "unit": "V"}
